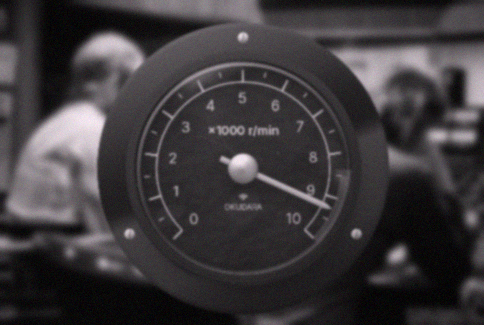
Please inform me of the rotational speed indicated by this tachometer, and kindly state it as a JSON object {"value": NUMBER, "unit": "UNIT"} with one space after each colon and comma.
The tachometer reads {"value": 9250, "unit": "rpm"}
